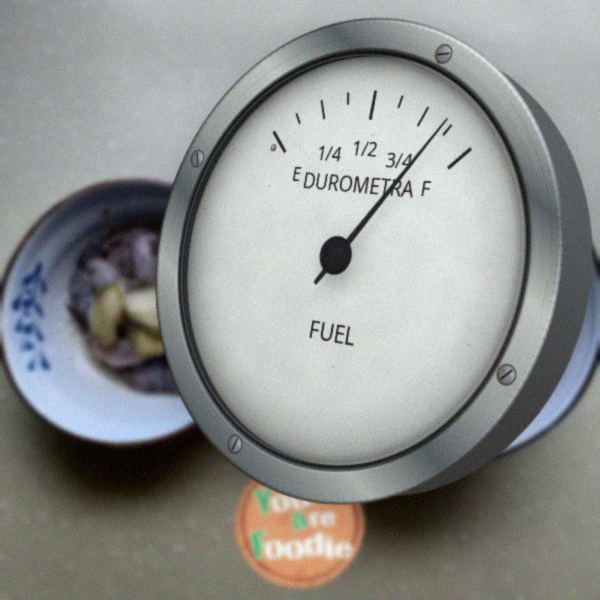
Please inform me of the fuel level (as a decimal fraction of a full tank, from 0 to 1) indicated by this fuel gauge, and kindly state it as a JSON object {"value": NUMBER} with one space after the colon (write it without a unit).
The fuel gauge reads {"value": 0.875}
